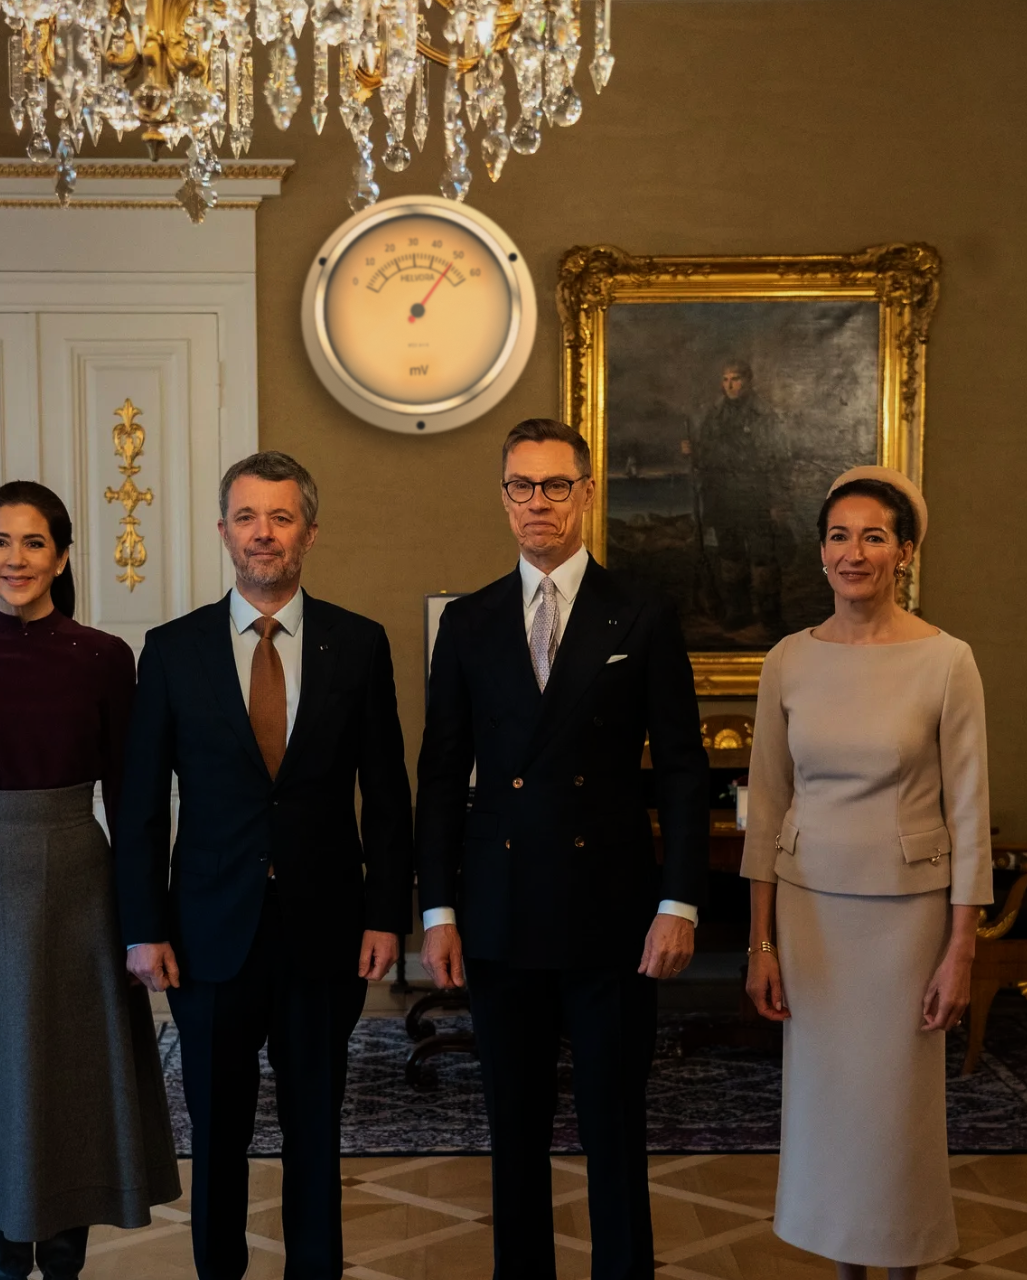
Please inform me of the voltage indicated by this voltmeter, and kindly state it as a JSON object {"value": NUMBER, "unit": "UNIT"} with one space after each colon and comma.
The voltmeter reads {"value": 50, "unit": "mV"}
